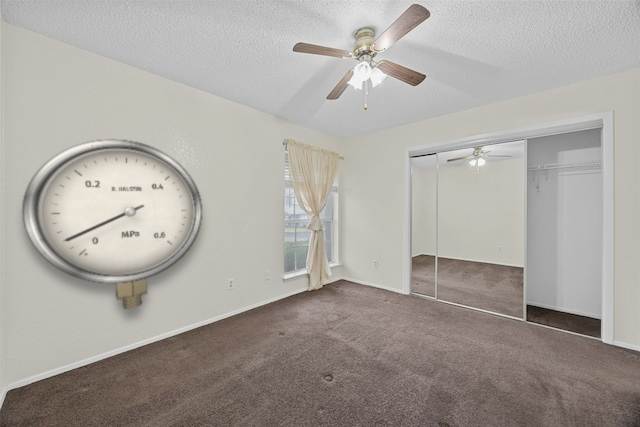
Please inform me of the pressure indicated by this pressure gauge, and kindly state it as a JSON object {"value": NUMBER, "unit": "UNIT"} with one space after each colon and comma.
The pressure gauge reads {"value": 0.04, "unit": "MPa"}
